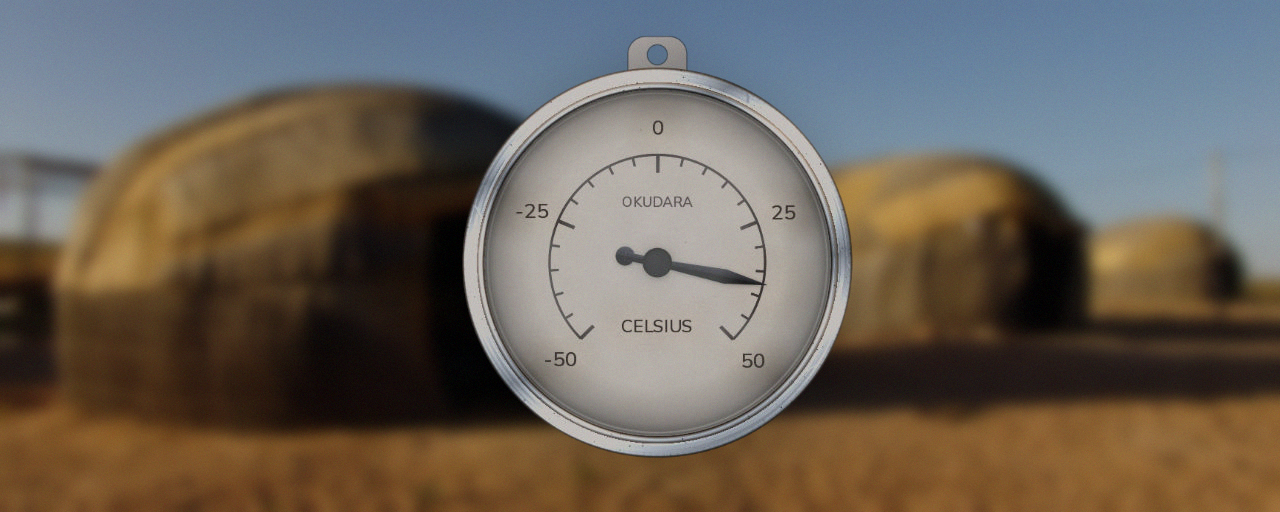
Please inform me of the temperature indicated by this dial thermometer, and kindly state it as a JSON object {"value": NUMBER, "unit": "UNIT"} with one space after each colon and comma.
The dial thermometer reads {"value": 37.5, "unit": "°C"}
